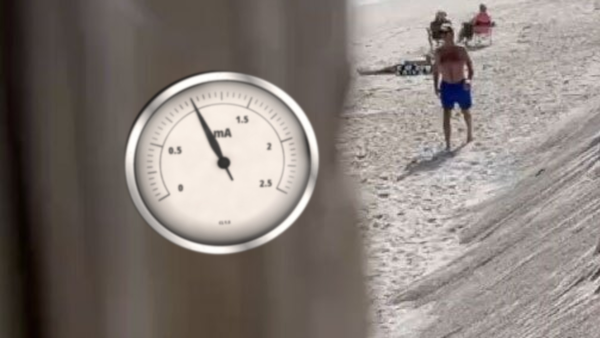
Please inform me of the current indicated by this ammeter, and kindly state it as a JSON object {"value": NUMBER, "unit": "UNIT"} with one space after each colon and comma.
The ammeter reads {"value": 1, "unit": "mA"}
